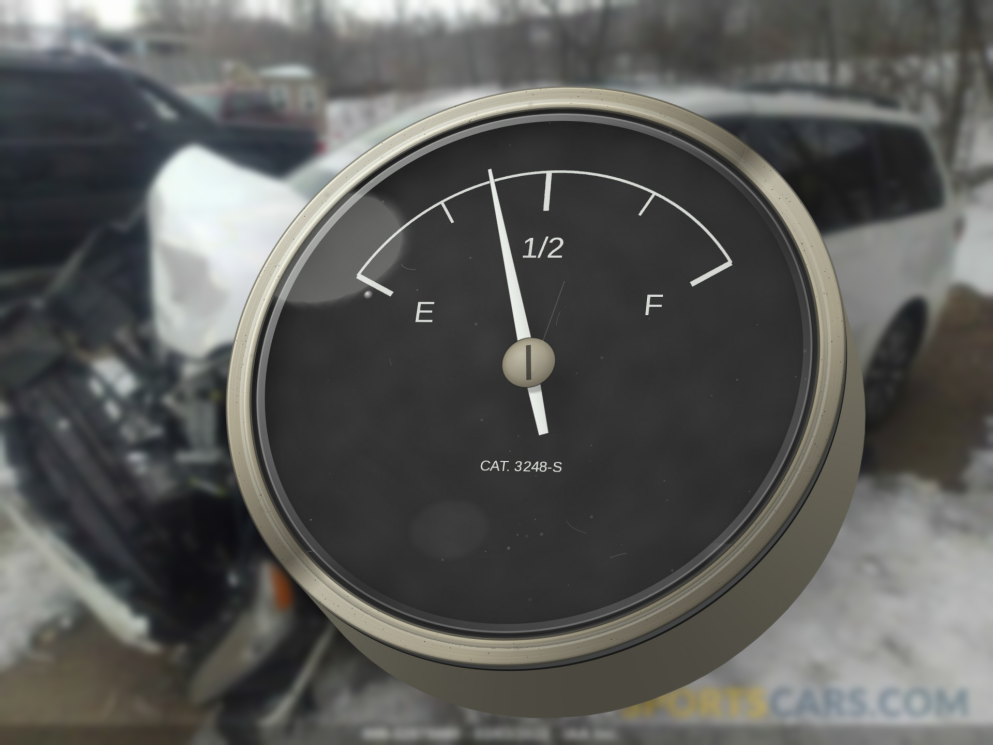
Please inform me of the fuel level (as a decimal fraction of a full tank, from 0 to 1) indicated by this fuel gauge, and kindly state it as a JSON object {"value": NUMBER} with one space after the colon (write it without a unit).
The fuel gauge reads {"value": 0.375}
